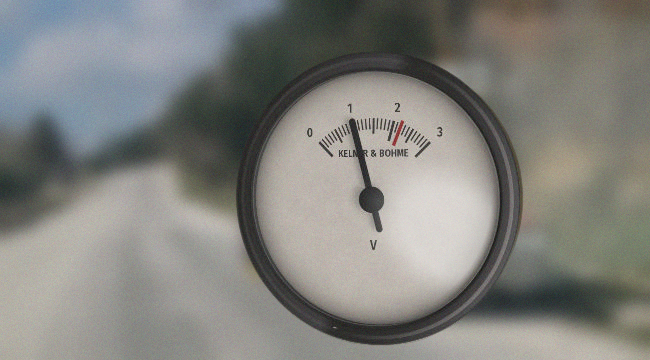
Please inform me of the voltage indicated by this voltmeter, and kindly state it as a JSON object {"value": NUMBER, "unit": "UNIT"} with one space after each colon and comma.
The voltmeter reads {"value": 1, "unit": "V"}
